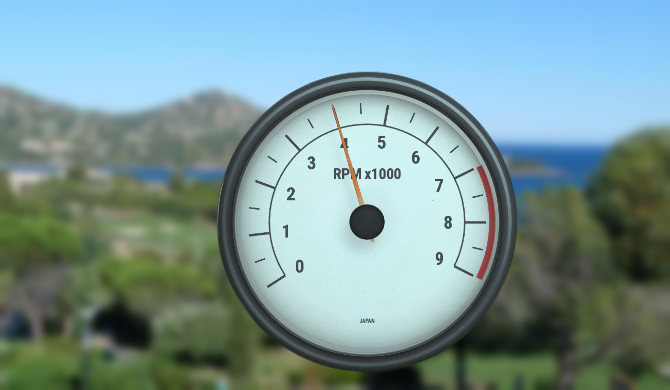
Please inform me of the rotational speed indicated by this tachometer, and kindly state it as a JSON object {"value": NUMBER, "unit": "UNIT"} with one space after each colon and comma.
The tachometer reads {"value": 4000, "unit": "rpm"}
